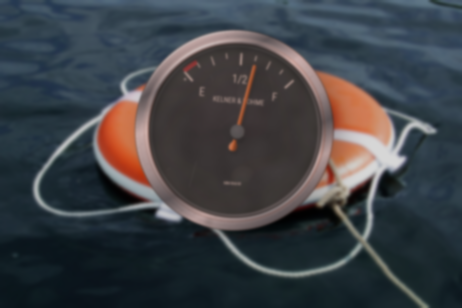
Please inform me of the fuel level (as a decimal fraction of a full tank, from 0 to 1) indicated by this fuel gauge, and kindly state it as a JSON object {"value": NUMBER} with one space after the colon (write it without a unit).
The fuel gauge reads {"value": 0.625}
